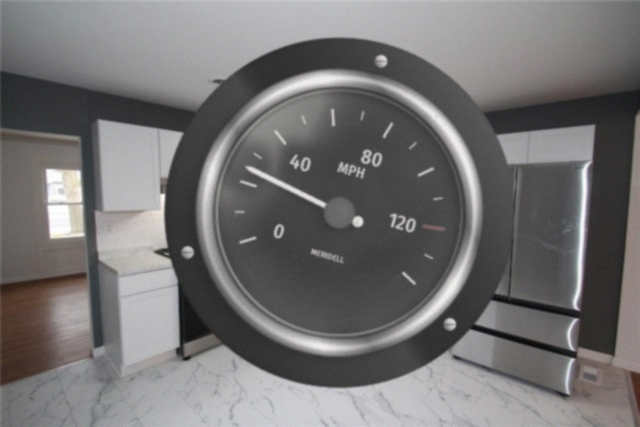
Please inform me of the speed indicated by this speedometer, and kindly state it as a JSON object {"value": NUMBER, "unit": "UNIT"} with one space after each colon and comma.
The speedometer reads {"value": 25, "unit": "mph"}
